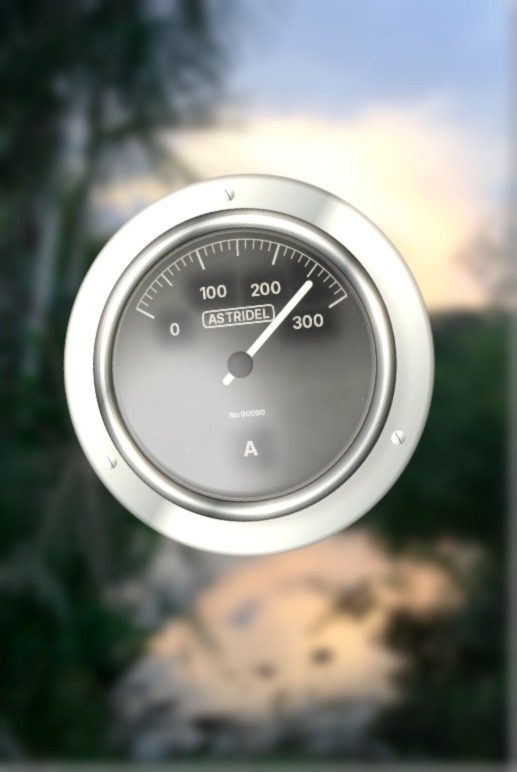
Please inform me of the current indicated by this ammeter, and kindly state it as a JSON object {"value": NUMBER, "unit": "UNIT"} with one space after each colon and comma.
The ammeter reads {"value": 260, "unit": "A"}
